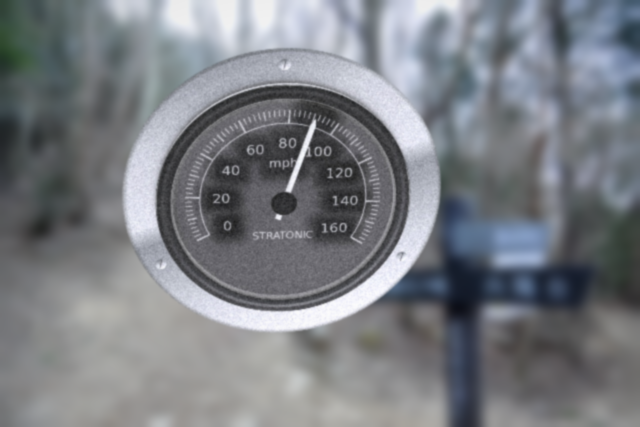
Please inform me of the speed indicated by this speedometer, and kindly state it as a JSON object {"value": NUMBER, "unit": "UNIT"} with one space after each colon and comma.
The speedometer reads {"value": 90, "unit": "mph"}
